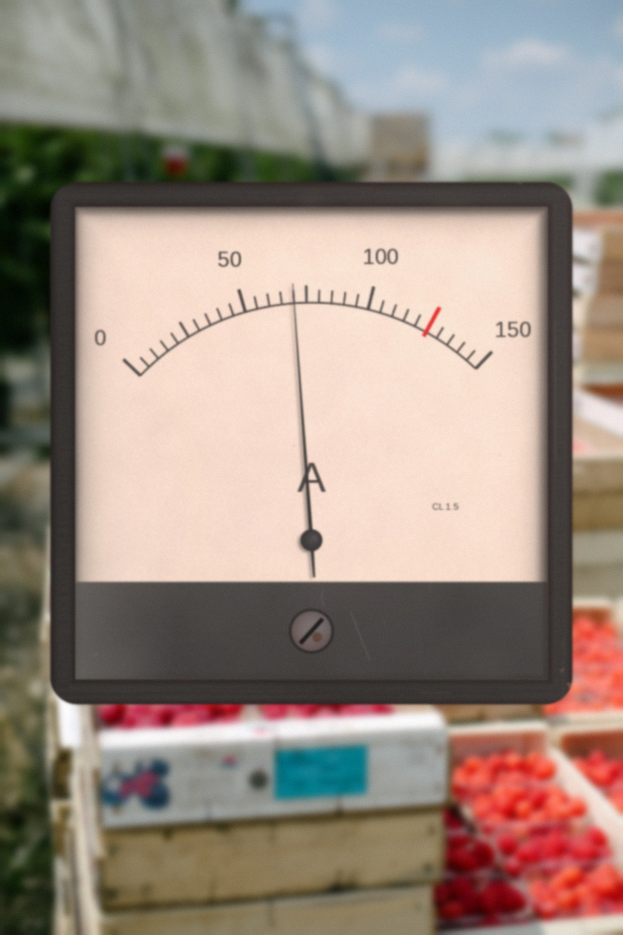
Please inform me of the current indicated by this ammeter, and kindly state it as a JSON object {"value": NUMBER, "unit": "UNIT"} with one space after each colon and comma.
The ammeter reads {"value": 70, "unit": "A"}
